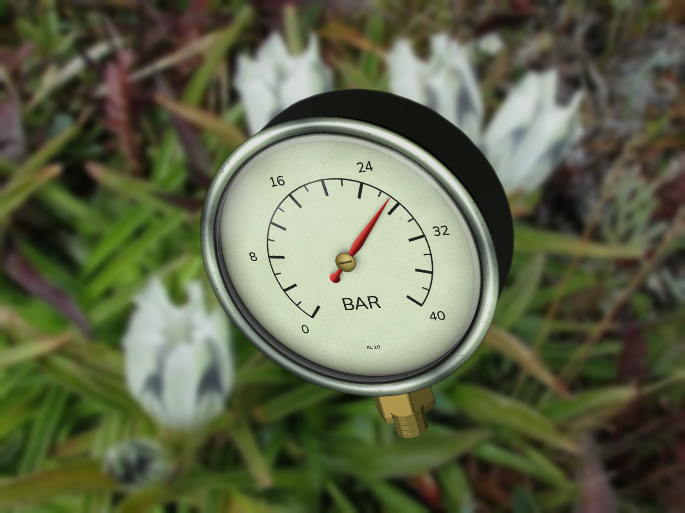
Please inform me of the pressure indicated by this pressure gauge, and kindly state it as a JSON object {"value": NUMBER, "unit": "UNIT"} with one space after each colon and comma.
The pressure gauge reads {"value": 27, "unit": "bar"}
